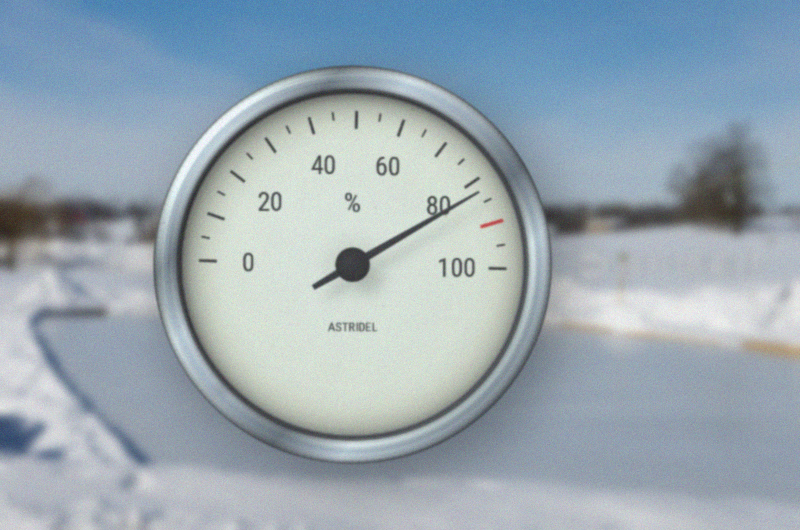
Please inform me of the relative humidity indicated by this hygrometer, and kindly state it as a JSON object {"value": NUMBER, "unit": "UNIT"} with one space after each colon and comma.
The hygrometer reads {"value": 82.5, "unit": "%"}
